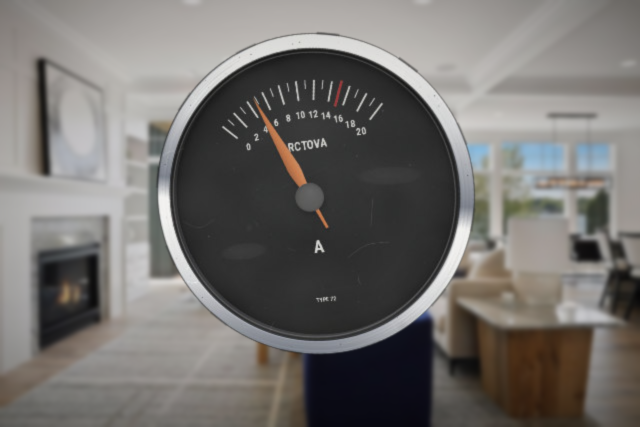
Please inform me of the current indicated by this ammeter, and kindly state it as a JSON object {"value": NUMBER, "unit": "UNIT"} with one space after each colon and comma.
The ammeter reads {"value": 5, "unit": "A"}
